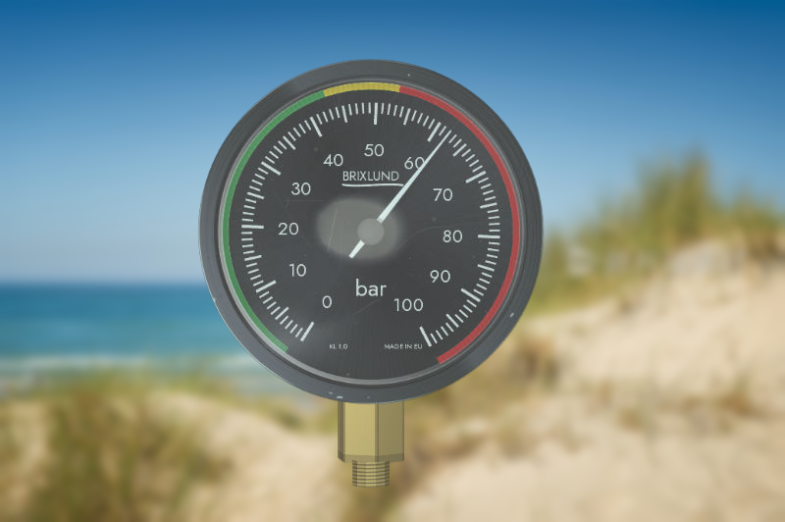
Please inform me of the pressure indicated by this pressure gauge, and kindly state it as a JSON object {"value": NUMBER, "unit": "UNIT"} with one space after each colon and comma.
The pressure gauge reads {"value": 62, "unit": "bar"}
